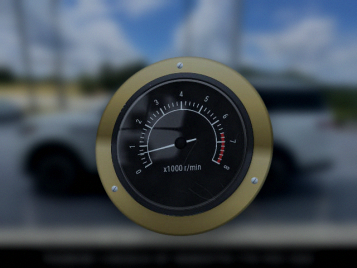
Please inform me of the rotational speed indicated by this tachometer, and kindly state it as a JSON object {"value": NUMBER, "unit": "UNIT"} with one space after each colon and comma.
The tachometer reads {"value": 600, "unit": "rpm"}
